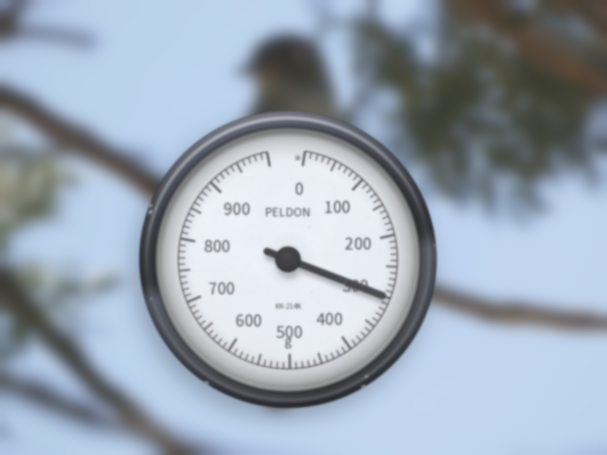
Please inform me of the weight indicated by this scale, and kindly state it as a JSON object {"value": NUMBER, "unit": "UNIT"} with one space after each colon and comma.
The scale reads {"value": 300, "unit": "g"}
